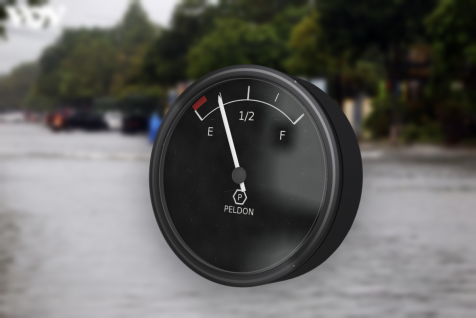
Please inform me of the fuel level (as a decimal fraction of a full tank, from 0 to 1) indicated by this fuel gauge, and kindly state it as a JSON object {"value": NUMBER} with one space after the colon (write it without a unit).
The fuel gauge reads {"value": 0.25}
